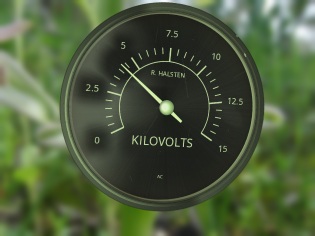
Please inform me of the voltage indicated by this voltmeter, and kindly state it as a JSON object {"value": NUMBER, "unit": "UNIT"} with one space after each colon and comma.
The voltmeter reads {"value": 4.25, "unit": "kV"}
